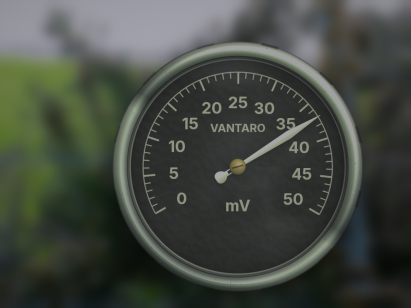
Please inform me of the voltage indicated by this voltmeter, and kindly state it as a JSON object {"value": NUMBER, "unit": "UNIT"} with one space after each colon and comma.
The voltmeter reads {"value": 37, "unit": "mV"}
